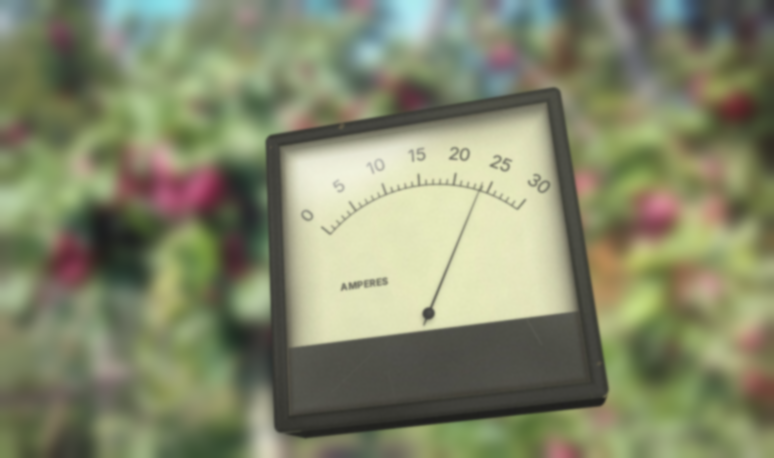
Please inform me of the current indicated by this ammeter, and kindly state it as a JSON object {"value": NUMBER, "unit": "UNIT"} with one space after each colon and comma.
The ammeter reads {"value": 24, "unit": "A"}
